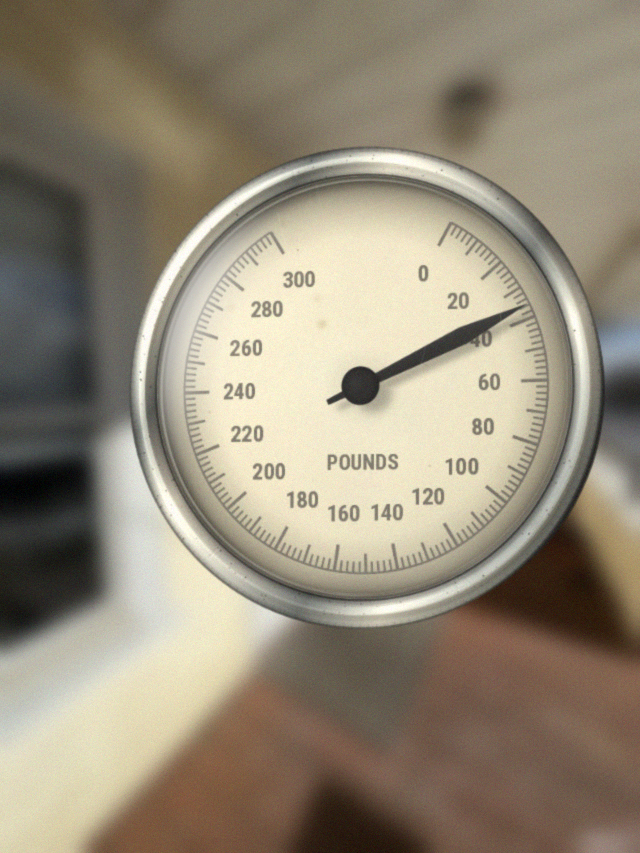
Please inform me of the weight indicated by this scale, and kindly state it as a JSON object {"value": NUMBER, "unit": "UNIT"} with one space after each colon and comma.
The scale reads {"value": 36, "unit": "lb"}
